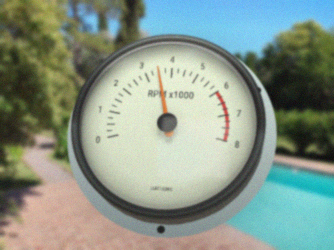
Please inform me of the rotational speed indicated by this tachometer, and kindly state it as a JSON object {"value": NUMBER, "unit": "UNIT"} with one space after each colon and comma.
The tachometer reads {"value": 3500, "unit": "rpm"}
